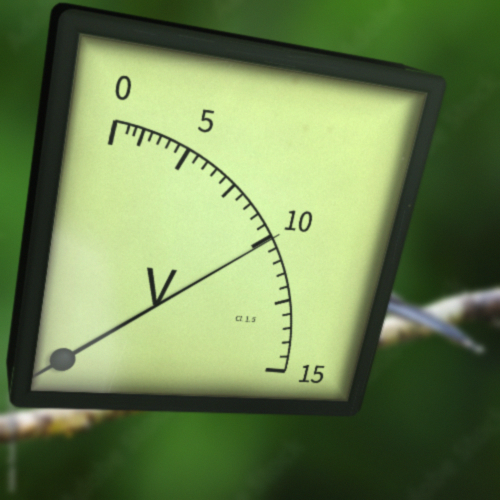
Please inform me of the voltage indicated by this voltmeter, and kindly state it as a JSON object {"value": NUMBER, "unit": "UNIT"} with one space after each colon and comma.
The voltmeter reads {"value": 10, "unit": "V"}
